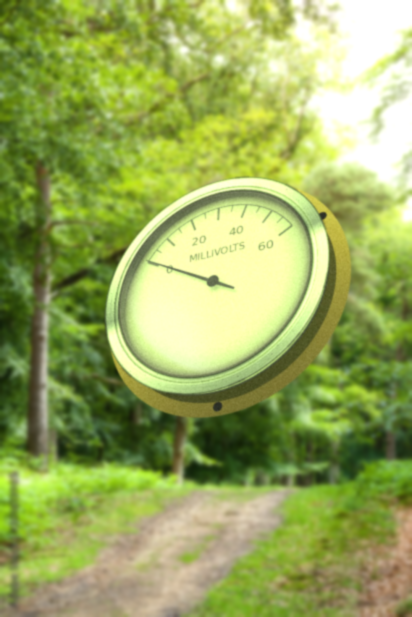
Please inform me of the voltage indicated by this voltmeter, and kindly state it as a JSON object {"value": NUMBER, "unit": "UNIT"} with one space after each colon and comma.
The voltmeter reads {"value": 0, "unit": "mV"}
